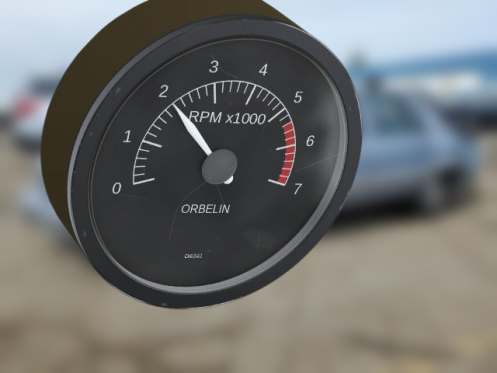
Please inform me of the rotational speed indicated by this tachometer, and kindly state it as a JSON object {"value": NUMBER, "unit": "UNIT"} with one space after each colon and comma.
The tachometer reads {"value": 2000, "unit": "rpm"}
